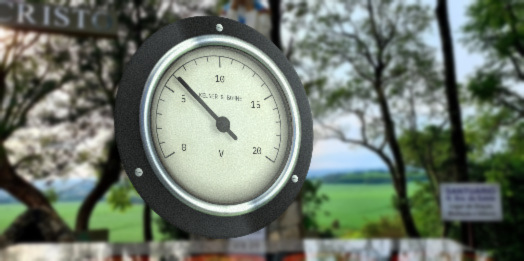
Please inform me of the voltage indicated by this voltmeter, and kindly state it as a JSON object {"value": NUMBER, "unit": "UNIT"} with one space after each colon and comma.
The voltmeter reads {"value": 6, "unit": "V"}
